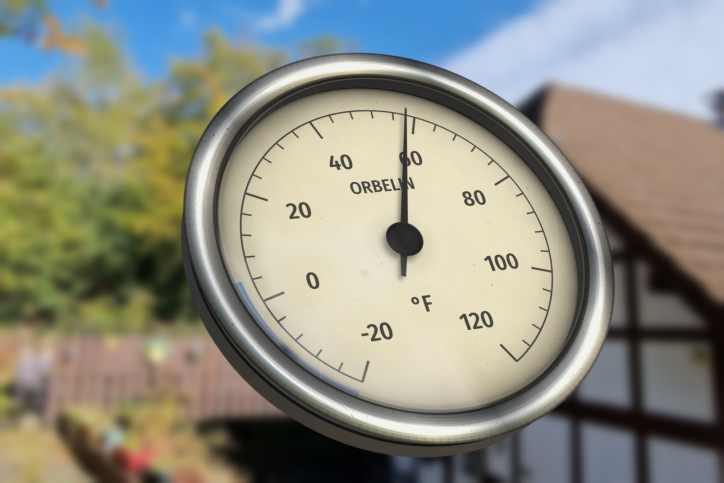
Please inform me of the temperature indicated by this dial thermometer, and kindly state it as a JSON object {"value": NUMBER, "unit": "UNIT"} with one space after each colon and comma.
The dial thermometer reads {"value": 58, "unit": "°F"}
